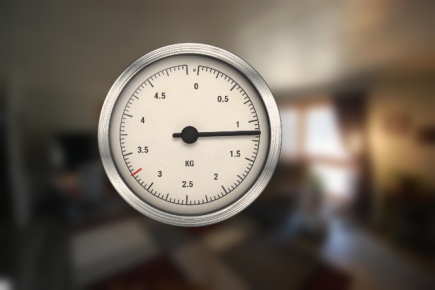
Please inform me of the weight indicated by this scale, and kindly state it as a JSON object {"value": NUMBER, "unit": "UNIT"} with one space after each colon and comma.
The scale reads {"value": 1.15, "unit": "kg"}
